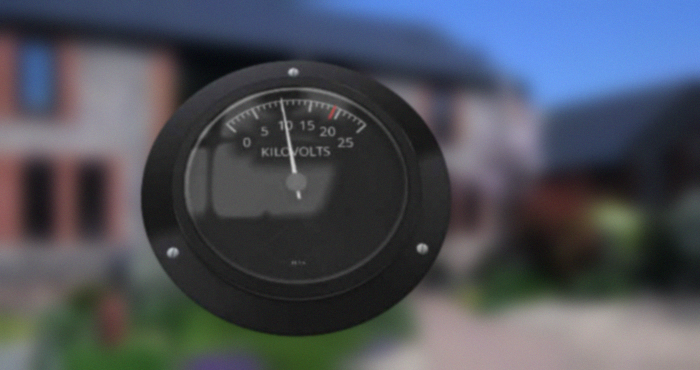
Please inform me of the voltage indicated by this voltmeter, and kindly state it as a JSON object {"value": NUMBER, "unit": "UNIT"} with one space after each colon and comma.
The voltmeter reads {"value": 10, "unit": "kV"}
